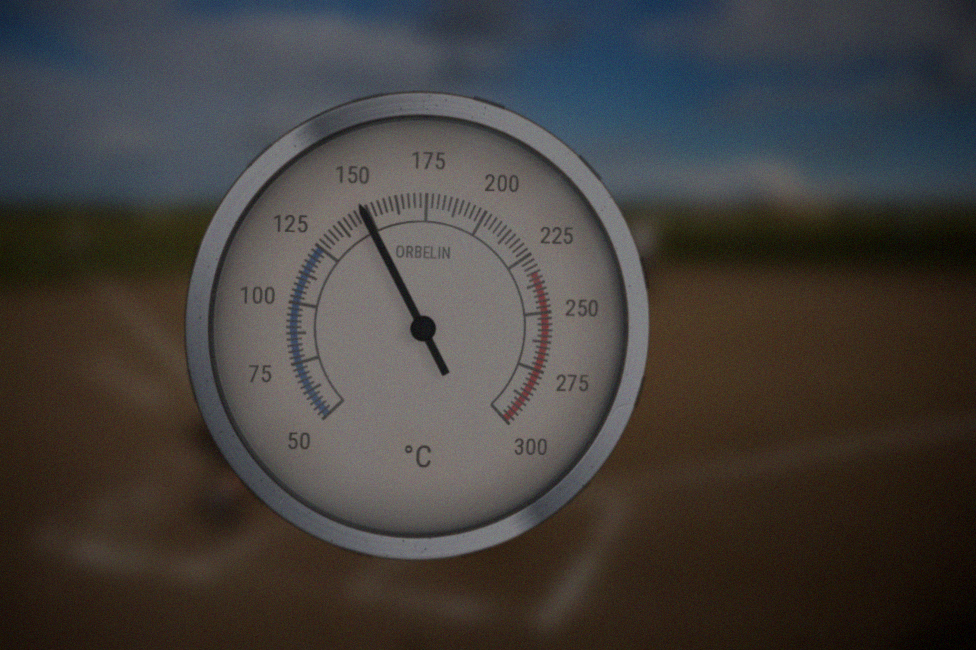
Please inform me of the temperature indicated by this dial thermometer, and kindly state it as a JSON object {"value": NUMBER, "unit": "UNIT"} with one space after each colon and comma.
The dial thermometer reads {"value": 147.5, "unit": "°C"}
